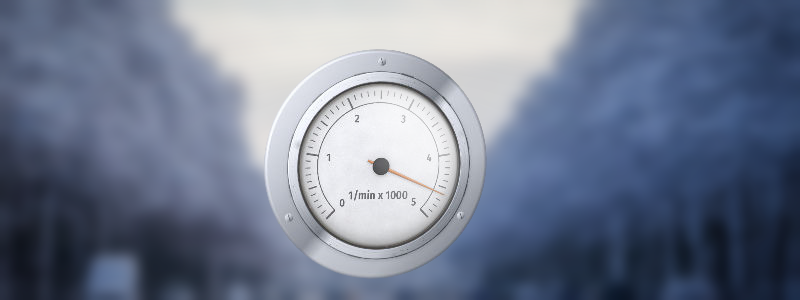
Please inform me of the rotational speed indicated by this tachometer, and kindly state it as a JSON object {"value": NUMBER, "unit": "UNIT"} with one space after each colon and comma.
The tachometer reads {"value": 4600, "unit": "rpm"}
